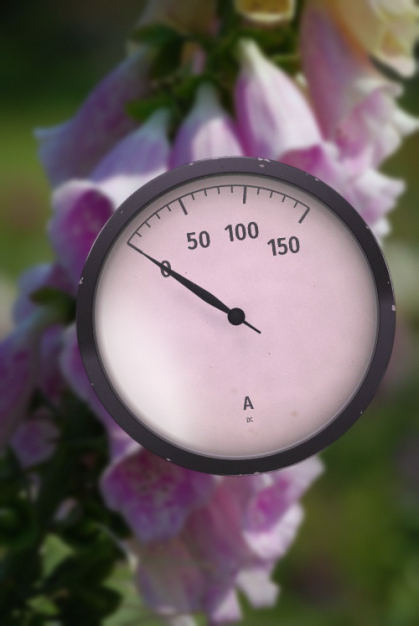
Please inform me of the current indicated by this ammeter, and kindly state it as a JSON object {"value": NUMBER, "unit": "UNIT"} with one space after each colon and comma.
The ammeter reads {"value": 0, "unit": "A"}
